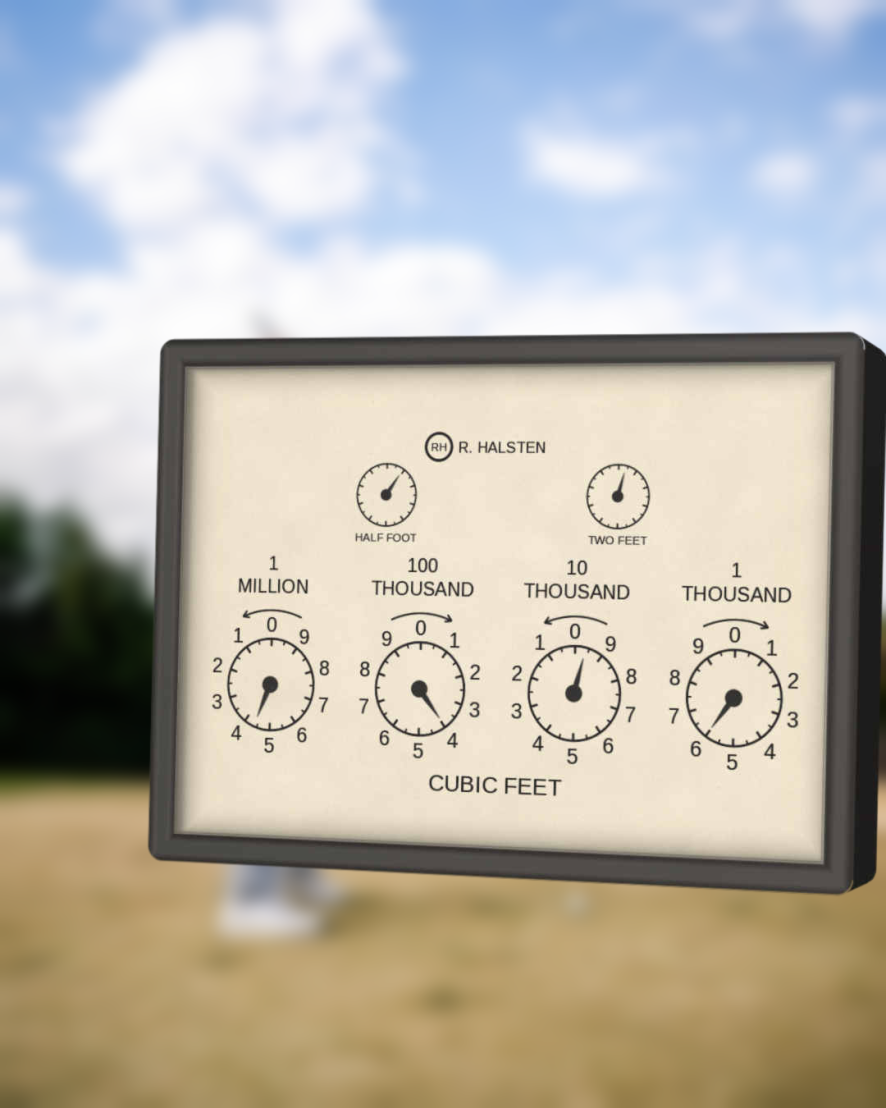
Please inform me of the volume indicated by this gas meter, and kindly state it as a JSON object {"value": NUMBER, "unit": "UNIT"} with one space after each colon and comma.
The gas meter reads {"value": 439600, "unit": "ft³"}
